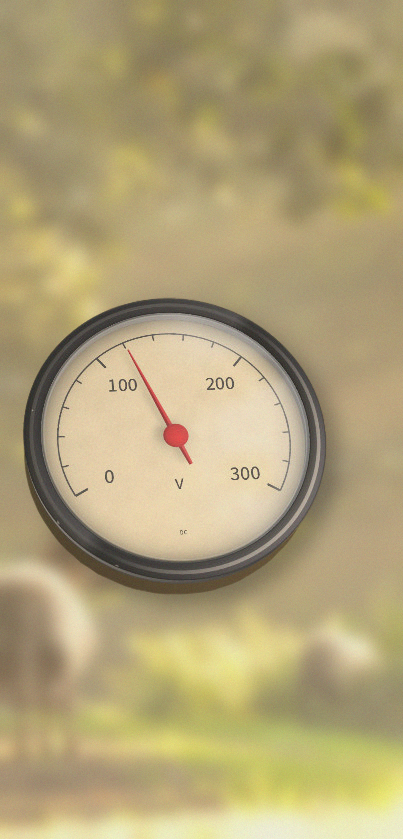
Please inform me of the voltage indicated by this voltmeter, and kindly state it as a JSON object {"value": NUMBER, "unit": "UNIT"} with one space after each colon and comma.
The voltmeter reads {"value": 120, "unit": "V"}
